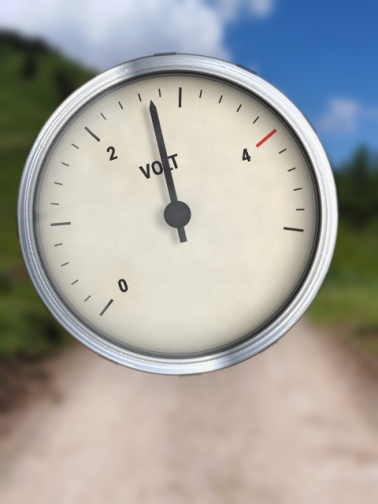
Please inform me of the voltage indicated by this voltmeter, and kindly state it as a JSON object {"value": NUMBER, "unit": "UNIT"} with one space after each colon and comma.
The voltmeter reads {"value": 2.7, "unit": "V"}
